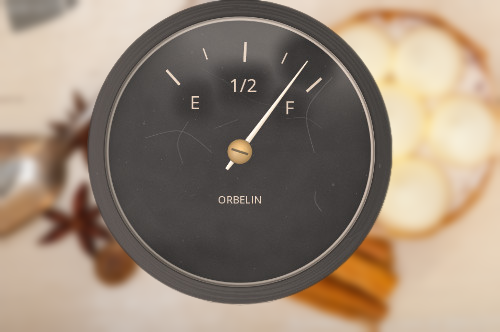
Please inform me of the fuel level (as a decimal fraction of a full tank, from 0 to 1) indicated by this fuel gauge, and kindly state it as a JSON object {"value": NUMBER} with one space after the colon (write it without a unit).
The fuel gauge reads {"value": 0.875}
